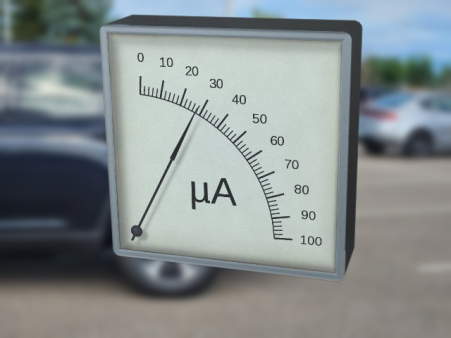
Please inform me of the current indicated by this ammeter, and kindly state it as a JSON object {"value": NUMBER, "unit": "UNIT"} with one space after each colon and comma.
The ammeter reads {"value": 28, "unit": "µA"}
